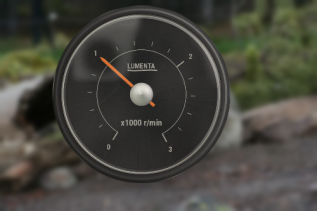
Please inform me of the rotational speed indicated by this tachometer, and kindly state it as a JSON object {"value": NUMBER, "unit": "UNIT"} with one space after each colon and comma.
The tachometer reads {"value": 1000, "unit": "rpm"}
